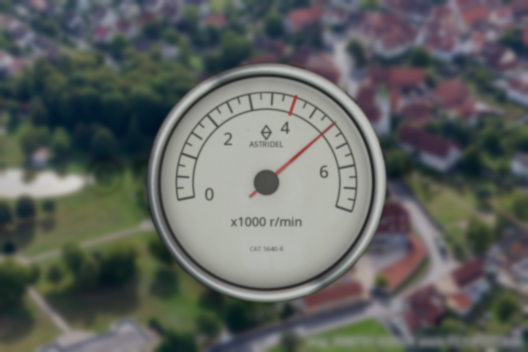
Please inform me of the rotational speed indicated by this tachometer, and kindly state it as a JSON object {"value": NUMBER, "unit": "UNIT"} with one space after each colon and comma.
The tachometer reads {"value": 5000, "unit": "rpm"}
